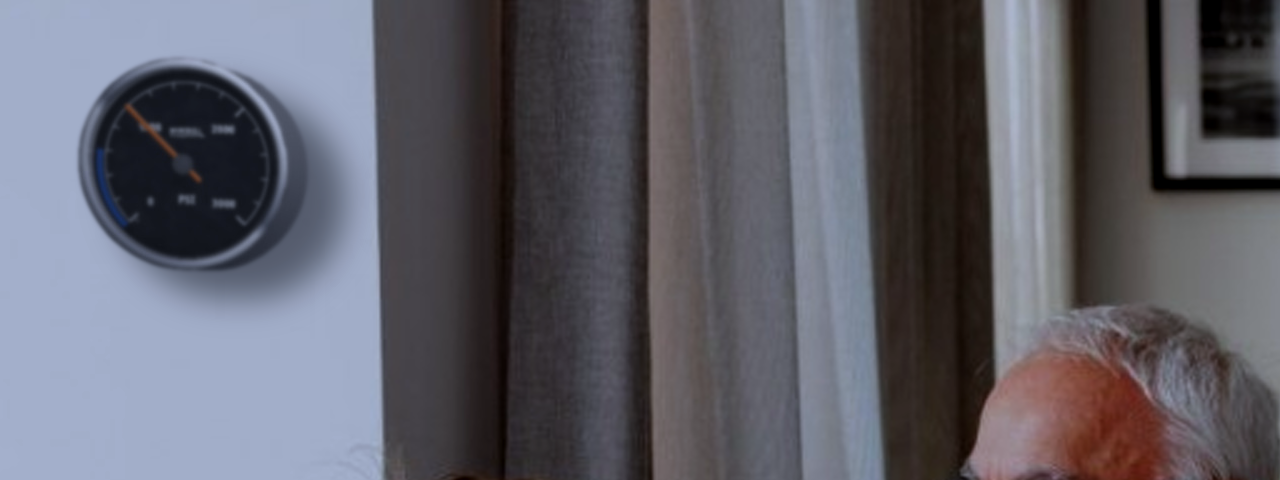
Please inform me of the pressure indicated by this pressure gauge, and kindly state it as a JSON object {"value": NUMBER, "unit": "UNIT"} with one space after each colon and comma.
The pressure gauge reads {"value": 1000, "unit": "psi"}
